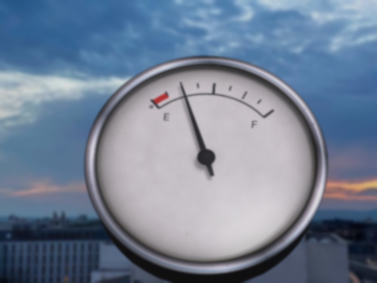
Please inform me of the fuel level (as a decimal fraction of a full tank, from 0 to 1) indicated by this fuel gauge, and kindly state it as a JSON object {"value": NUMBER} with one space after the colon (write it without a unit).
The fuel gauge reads {"value": 0.25}
